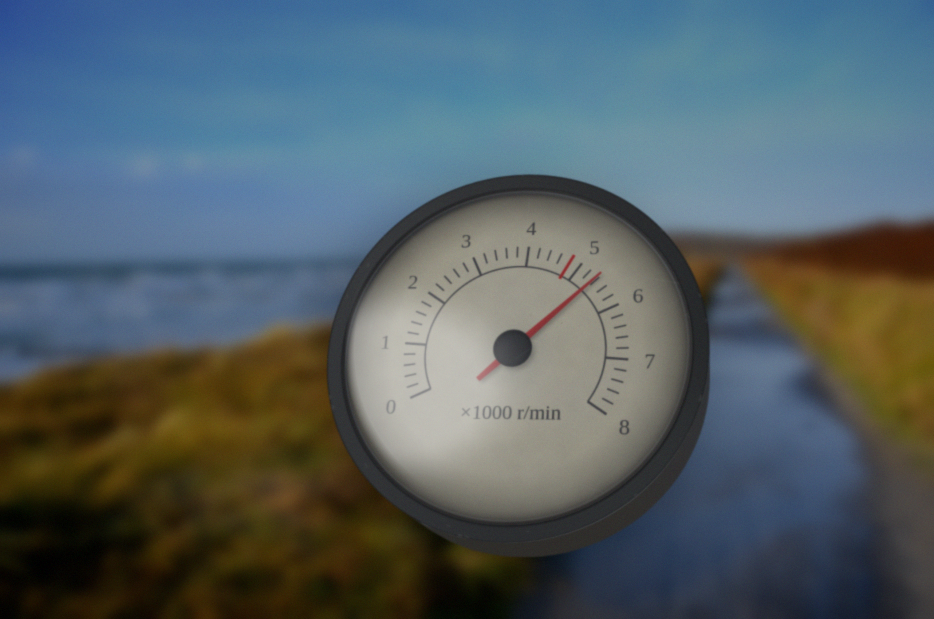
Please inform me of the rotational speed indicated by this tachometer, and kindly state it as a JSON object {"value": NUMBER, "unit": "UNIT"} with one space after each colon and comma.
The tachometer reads {"value": 5400, "unit": "rpm"}
